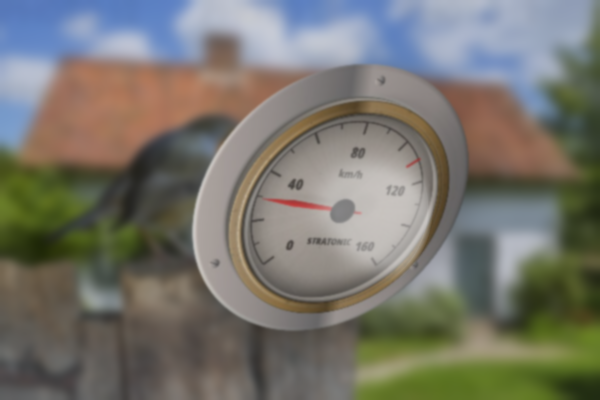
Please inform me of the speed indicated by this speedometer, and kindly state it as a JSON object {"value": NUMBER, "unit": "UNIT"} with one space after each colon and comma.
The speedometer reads {"value": 30, "unit": "km/h"}
